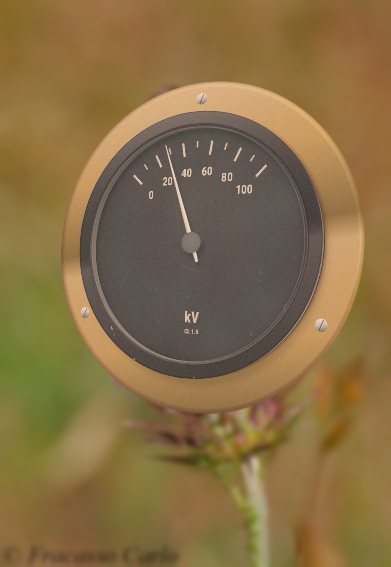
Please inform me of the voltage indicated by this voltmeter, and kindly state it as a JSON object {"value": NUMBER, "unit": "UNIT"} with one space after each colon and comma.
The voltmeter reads {"value": 30, "unit": "kV"}
